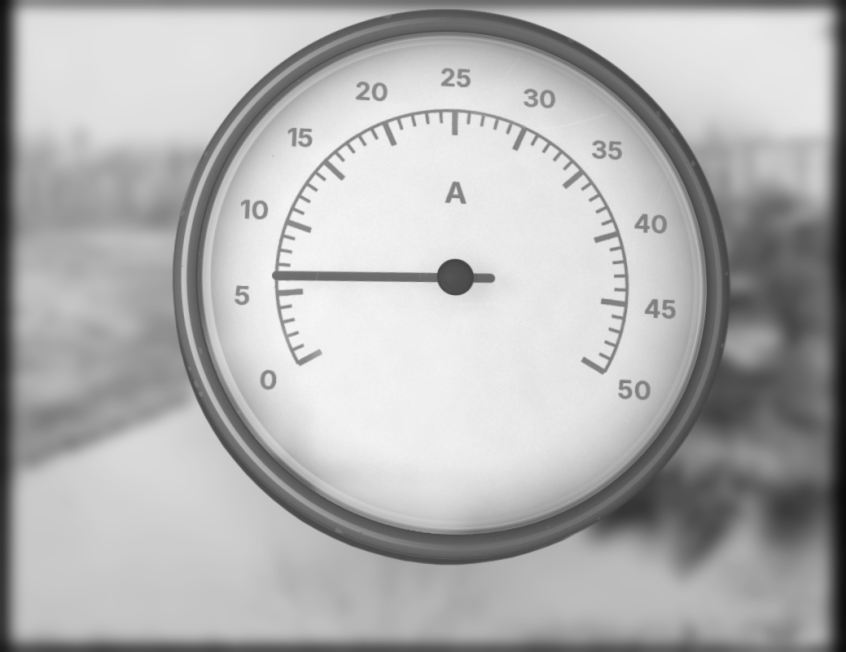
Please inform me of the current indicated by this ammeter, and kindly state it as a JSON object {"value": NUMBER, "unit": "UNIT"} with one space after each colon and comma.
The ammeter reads {"value": 6, "unit": "A"}
